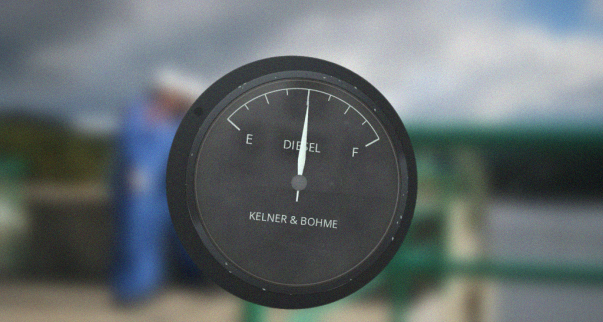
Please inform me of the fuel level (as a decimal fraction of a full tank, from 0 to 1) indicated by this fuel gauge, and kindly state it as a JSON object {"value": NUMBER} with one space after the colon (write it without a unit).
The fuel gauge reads {"value": 0.5}
